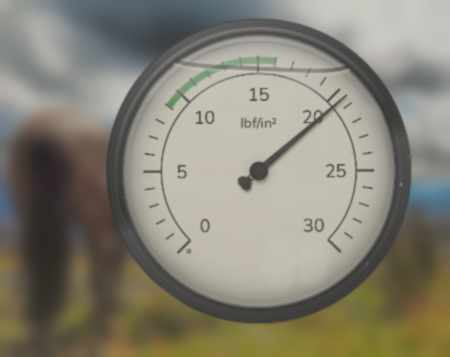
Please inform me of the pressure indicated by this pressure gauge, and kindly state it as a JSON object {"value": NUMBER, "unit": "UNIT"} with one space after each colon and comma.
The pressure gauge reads {"value": 20.5, "unit": "psi"}
